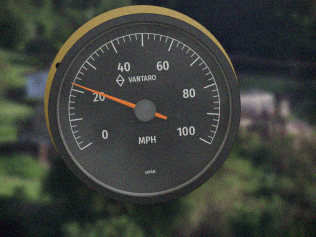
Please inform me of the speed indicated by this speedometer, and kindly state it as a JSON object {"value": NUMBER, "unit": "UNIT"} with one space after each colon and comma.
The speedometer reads {"value": 22, "unit": "mph"}
